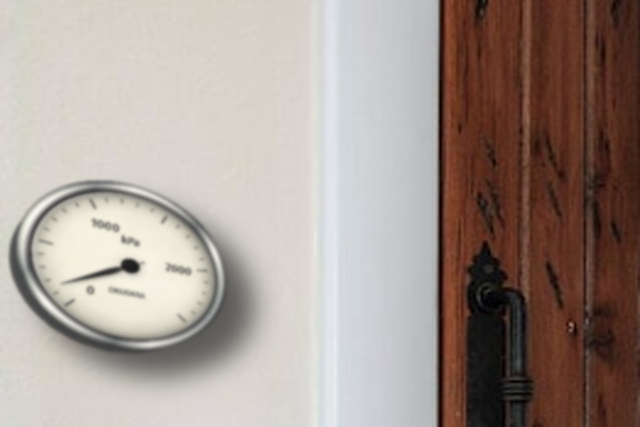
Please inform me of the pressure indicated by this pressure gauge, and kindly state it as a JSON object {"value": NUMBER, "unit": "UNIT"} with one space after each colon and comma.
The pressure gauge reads {"value": 150, "unit": "kPa"}
